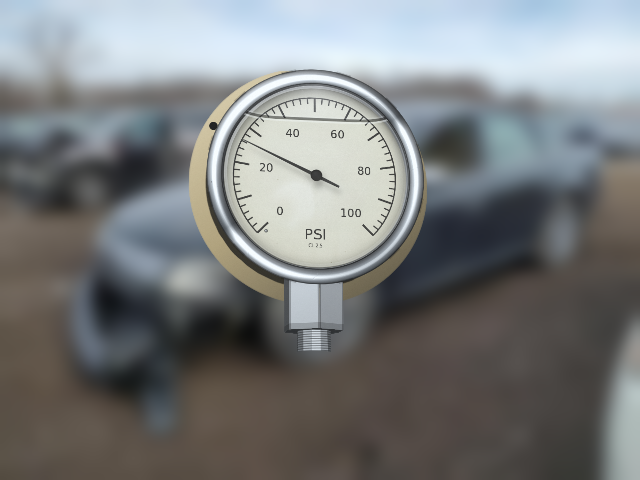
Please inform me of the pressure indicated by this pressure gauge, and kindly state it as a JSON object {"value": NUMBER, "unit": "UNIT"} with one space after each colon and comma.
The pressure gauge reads {"value": 26, "unit": "psi"}
